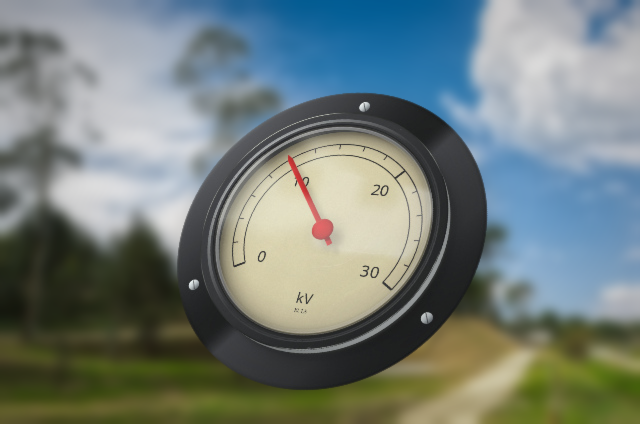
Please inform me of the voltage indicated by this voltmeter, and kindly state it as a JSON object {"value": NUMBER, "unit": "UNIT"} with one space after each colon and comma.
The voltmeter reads {"value": 10, "unit": "kV"}
